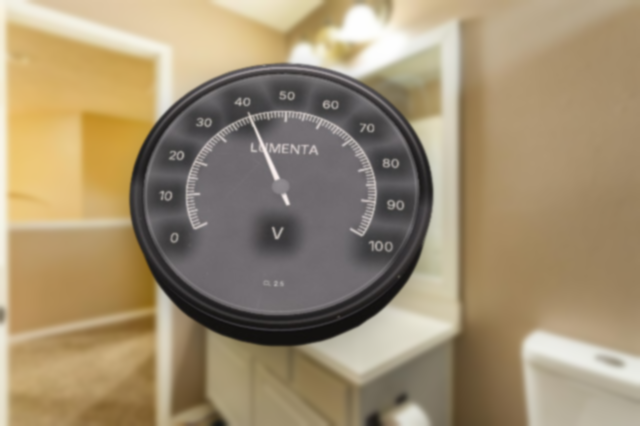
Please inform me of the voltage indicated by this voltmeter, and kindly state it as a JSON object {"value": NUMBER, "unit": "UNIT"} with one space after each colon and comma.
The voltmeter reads {"value": 40, "unit": "V"}
